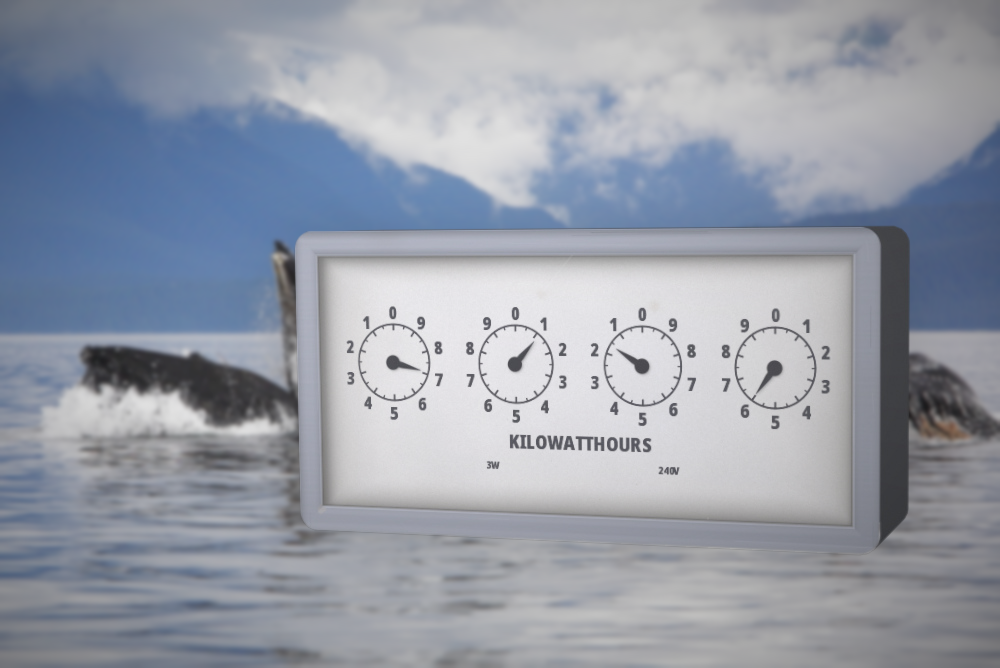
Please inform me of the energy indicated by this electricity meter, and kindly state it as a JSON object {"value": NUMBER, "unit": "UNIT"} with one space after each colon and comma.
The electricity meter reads {"value": 7116, "unit": "kWh"}
